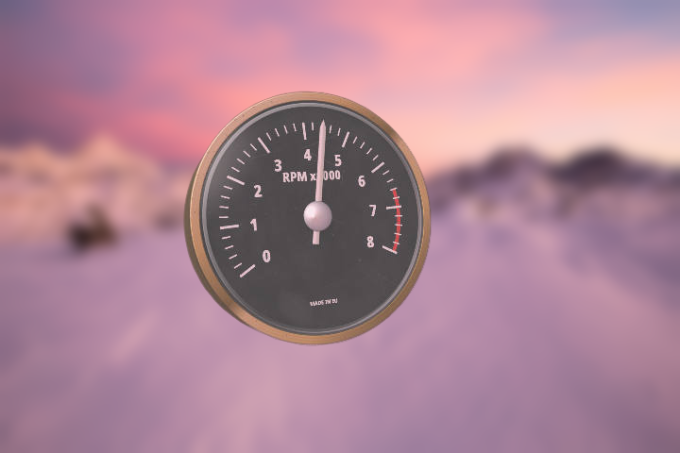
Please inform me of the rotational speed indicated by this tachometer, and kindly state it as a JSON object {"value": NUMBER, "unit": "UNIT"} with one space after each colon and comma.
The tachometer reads {"value": 4400, "unit": "rpm"}
